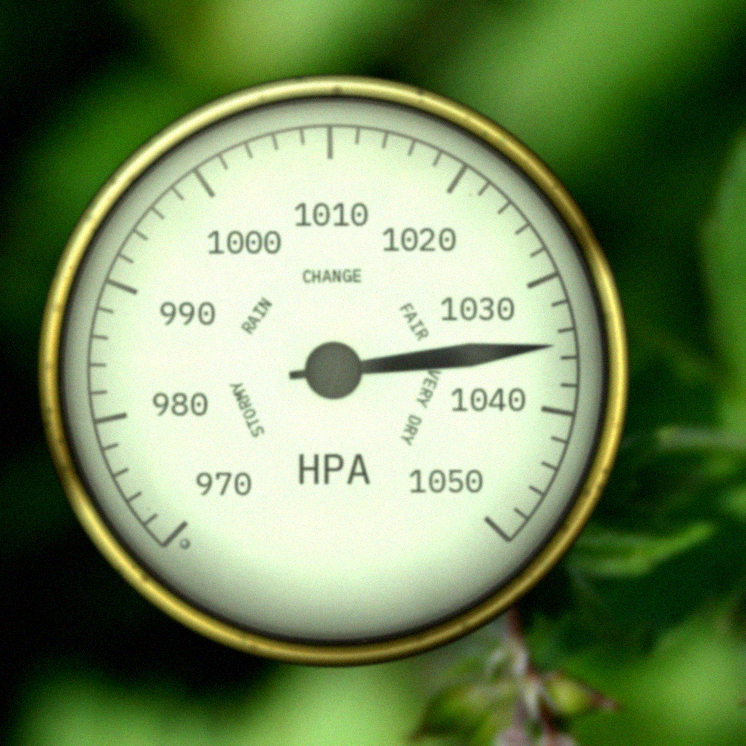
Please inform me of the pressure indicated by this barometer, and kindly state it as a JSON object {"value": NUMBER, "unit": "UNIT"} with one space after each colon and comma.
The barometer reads {"value": 1035, "unit": "hPa"}
